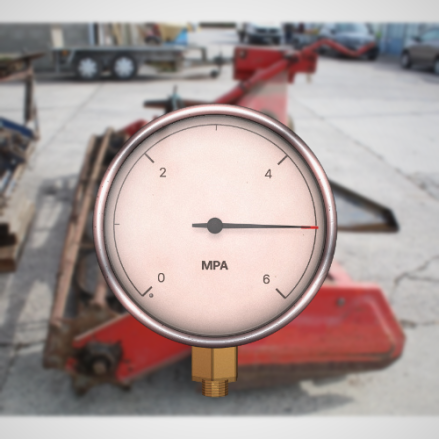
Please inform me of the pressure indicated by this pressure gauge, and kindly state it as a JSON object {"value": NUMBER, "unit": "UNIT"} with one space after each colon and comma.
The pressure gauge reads {"value": 5, "unit": "MPa"}
